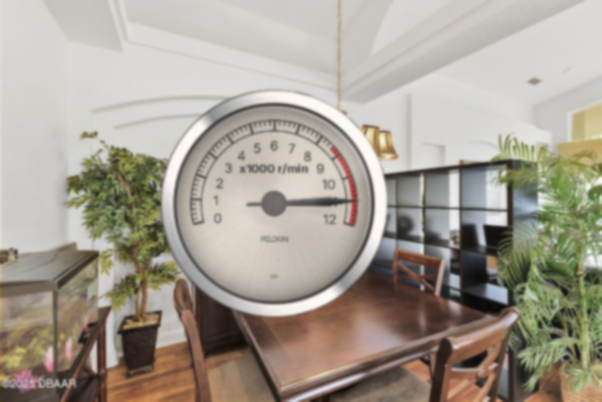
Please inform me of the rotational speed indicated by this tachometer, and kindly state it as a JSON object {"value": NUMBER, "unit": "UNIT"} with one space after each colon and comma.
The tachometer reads {"value": 11000, "unit": "rpm"}
